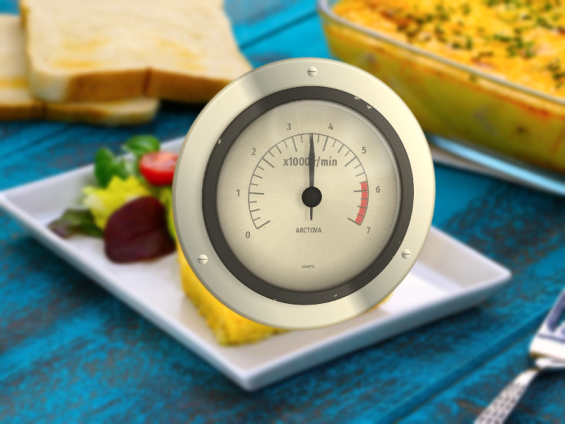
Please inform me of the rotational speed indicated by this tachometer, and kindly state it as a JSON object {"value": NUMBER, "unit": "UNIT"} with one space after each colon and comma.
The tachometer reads {"value": 3500, "unit": "rpm"}
